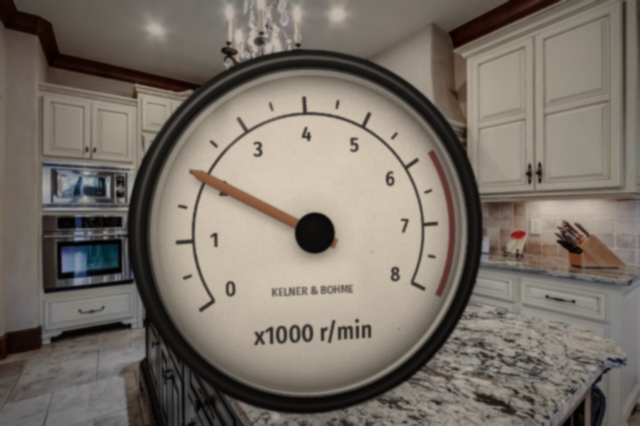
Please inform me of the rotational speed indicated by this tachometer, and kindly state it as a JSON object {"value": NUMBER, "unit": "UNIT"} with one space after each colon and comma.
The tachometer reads {"value": 2000, "unit": "rpm"}
